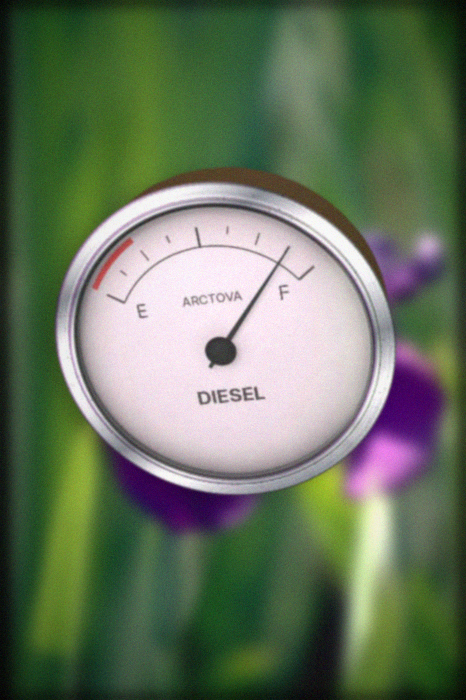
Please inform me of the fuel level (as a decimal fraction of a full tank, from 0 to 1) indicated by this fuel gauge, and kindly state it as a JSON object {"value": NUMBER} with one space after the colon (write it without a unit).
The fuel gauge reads {"value": 0.875}
